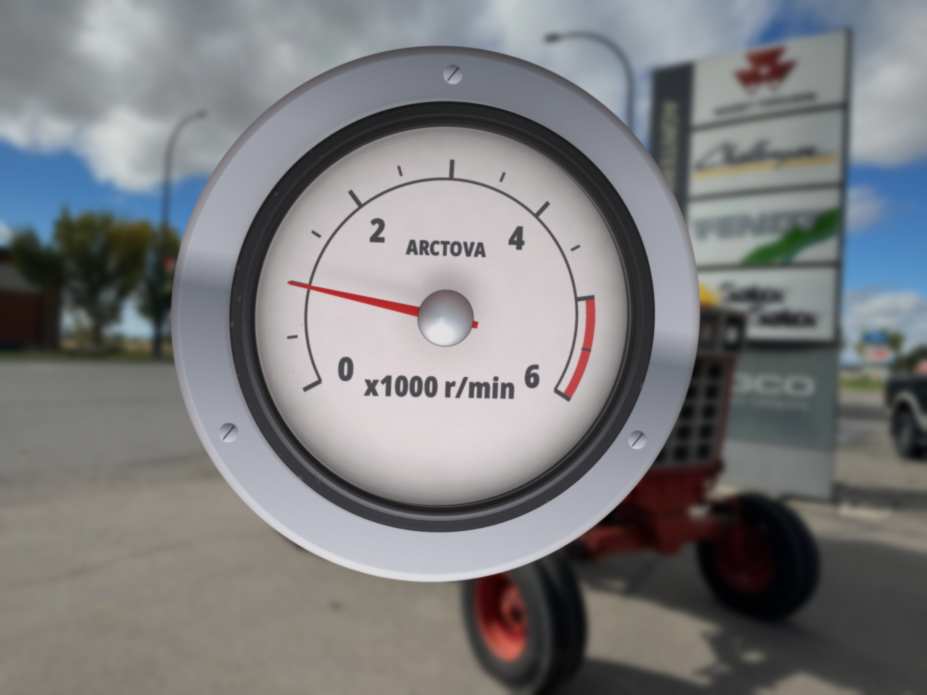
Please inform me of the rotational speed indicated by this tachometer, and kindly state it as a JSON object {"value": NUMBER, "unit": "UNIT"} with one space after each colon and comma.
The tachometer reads {"value": 1000, "unit": "rpm"}
